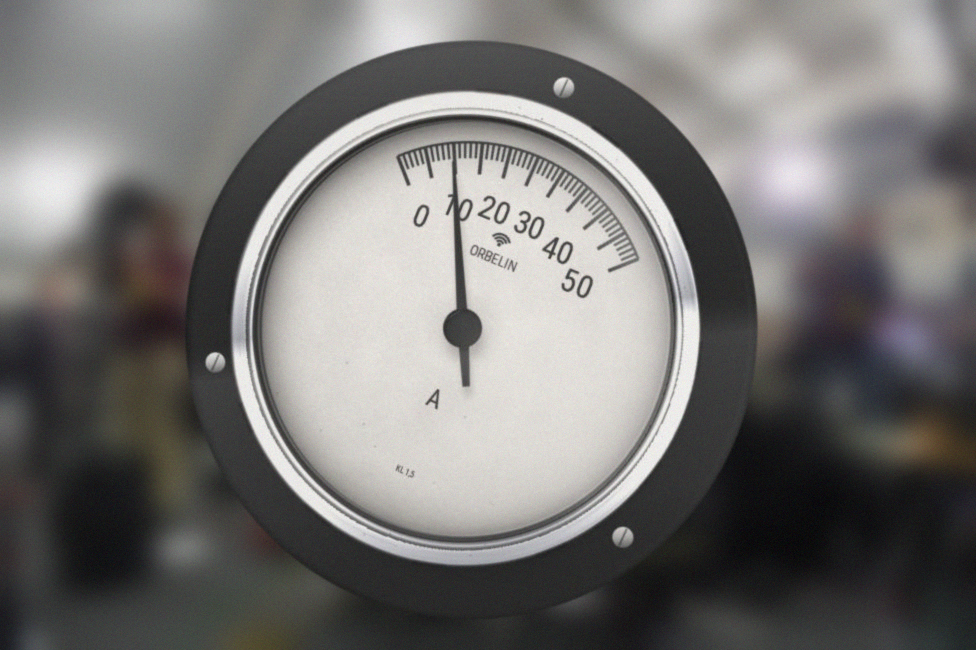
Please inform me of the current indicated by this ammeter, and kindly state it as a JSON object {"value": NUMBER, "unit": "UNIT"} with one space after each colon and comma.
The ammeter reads {"value": 10, "unit": "A"}
